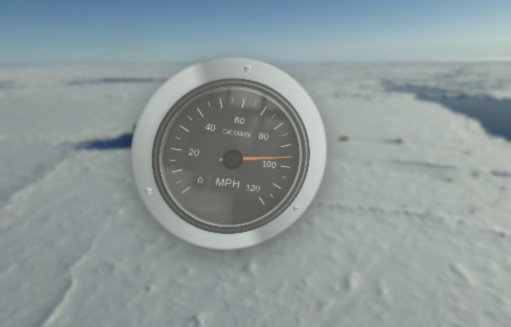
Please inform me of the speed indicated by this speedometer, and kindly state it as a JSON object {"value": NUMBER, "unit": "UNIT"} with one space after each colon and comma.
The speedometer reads {"value": 95, "unit": "mph"}
